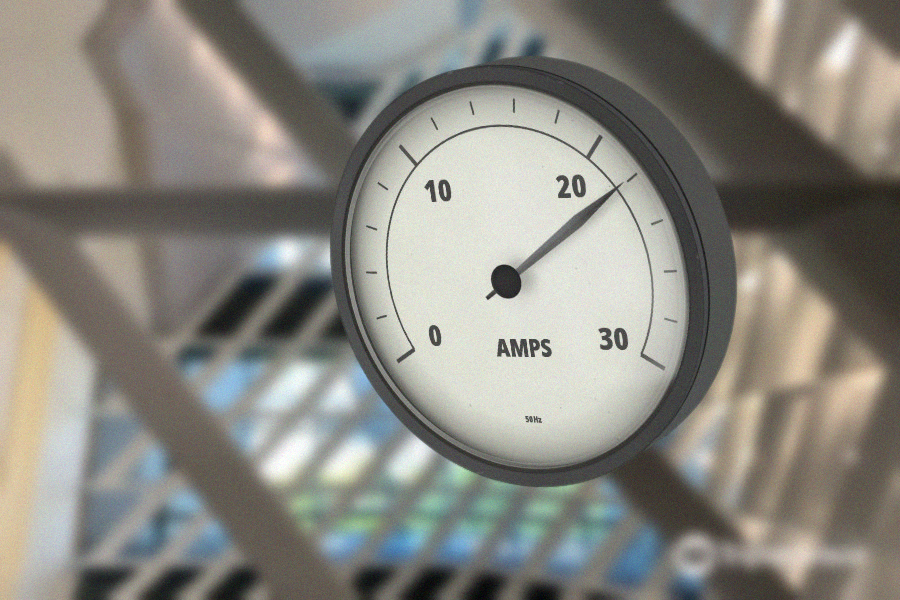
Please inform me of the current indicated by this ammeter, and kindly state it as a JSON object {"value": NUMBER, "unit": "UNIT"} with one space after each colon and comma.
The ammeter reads {"value": 22, "unit": "A"}
